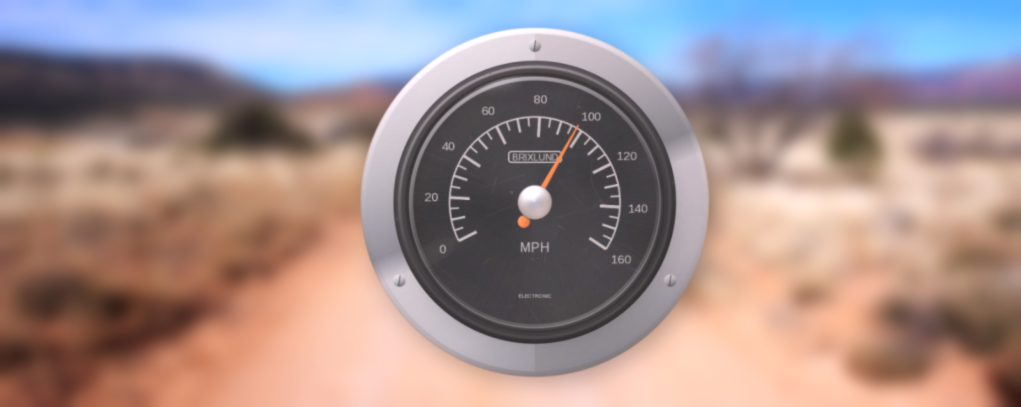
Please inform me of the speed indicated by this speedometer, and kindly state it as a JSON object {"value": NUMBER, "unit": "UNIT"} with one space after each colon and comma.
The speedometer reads {"value": 97.5, "unit": "mph"}
